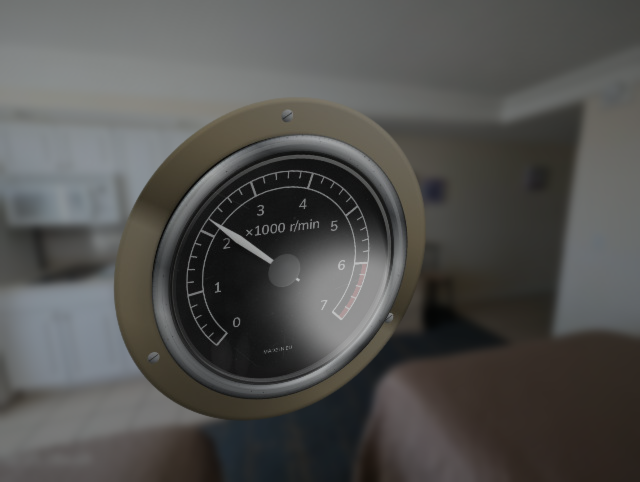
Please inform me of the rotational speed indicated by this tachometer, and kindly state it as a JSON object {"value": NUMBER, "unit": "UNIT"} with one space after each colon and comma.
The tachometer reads {"value": 2200, "unit": "rpm"}
